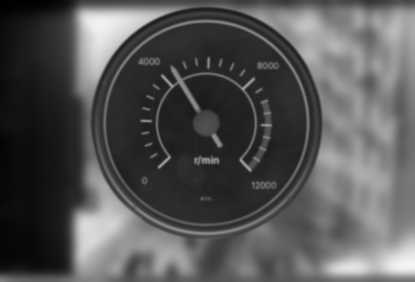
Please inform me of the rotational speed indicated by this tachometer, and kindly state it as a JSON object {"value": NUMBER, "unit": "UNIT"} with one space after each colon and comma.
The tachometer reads {"value": 4500, "unit": "rpm"}
